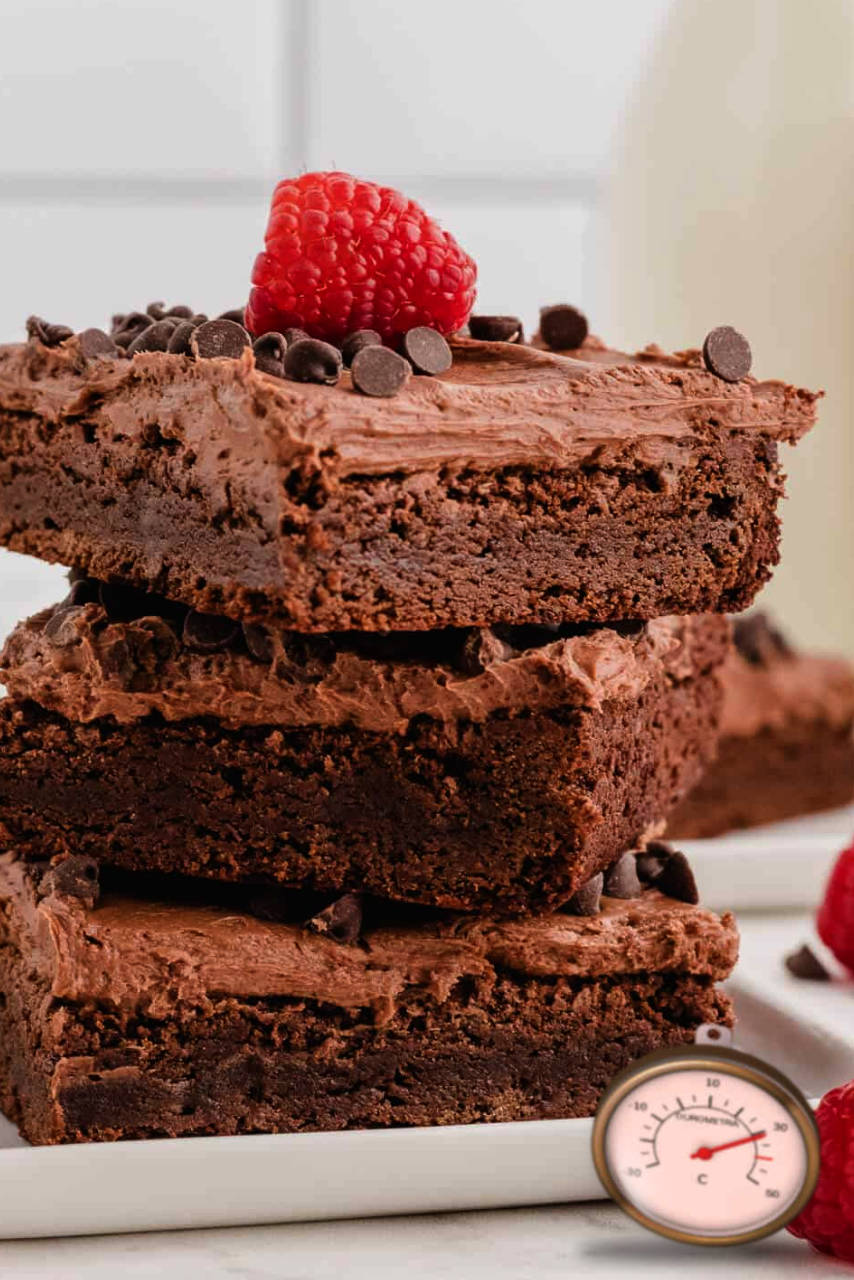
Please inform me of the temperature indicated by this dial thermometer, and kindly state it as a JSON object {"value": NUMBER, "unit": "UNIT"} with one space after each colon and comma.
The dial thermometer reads {"value": 30, "unit": "°C"}
